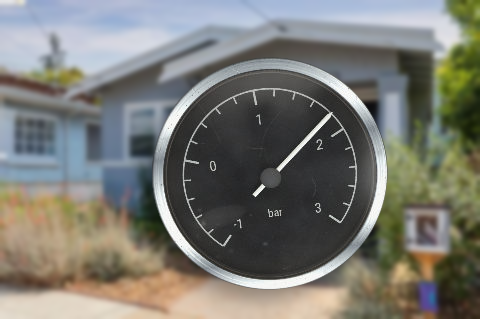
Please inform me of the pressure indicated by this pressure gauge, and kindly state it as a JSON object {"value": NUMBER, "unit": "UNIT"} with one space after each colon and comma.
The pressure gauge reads {"value": 1.8, "unit": "bar"}
